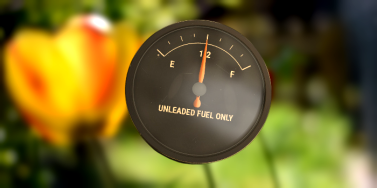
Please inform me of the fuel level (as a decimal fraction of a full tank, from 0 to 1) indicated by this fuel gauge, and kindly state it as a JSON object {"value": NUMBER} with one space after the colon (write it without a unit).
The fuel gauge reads {"value": 0.5}
